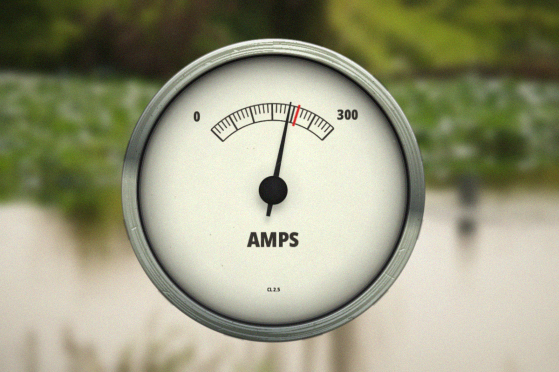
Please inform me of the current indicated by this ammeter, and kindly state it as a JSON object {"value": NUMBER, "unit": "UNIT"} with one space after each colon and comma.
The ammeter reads {"value": 190, "unit": "A"}
